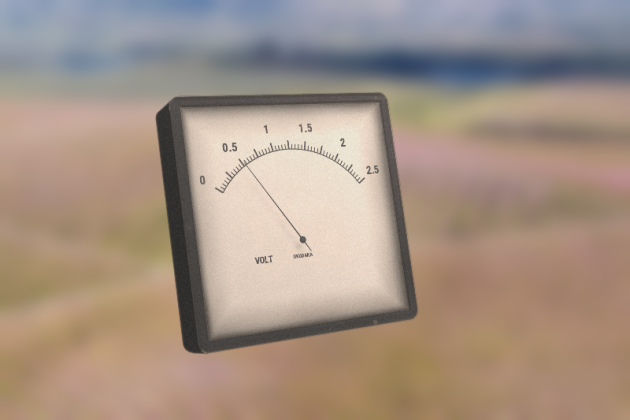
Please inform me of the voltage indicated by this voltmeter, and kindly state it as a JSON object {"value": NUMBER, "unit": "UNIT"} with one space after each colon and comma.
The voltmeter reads {"value": 0.5, "unit": "V"}
